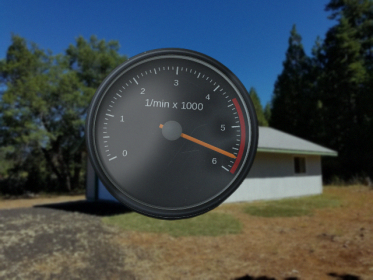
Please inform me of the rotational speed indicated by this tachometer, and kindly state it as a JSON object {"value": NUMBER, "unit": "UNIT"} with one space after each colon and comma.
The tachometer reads {"value": 5700, "unit": "rpm"}
